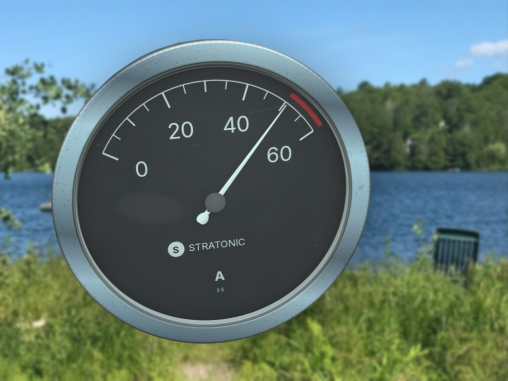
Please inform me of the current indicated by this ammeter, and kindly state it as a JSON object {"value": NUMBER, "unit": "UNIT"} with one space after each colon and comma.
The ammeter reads {"value": 50, "unit": "A"}
